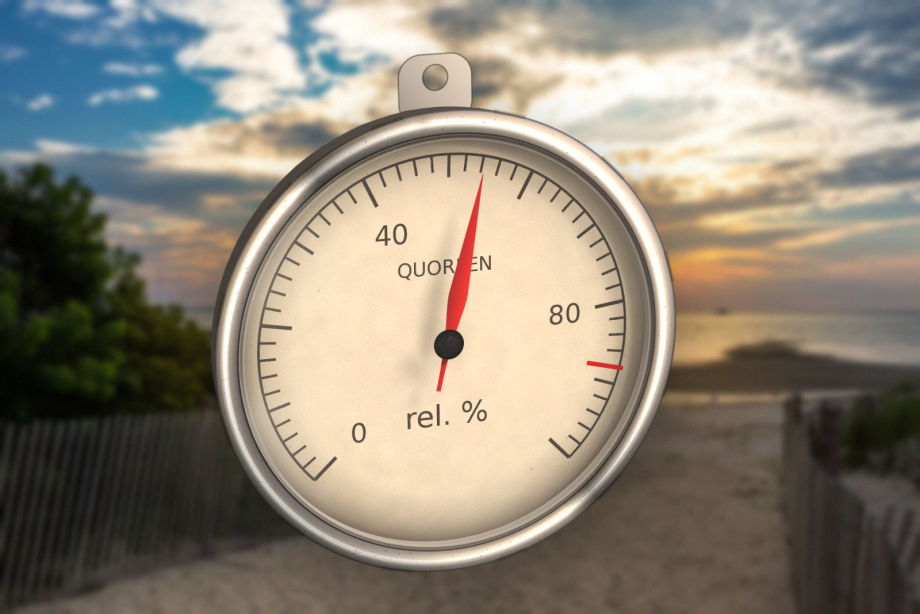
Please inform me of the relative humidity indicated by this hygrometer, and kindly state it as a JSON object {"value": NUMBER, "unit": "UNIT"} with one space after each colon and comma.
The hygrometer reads {"value": 54, "unit": "%"}
